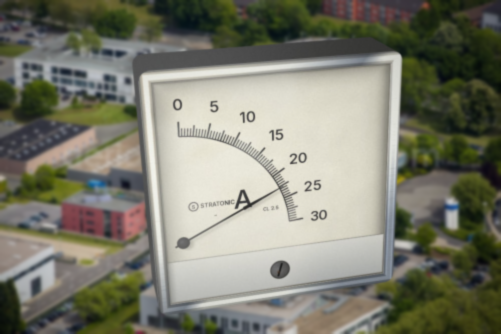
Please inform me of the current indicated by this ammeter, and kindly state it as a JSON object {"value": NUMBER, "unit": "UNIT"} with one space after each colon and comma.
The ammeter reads {"value": 22.5, "unit": "A"}
